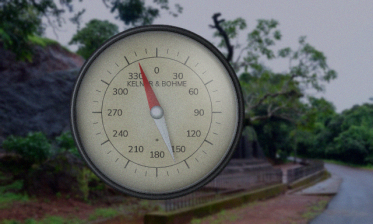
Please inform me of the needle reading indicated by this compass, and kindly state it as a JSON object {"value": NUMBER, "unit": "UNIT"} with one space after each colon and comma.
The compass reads {"value": 340, "unit": "°"}
